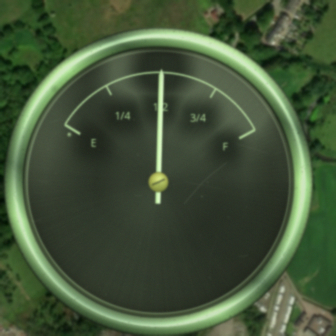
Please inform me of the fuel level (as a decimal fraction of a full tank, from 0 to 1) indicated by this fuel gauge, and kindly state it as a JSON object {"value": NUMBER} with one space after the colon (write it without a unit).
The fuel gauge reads {"value": 0.5}
